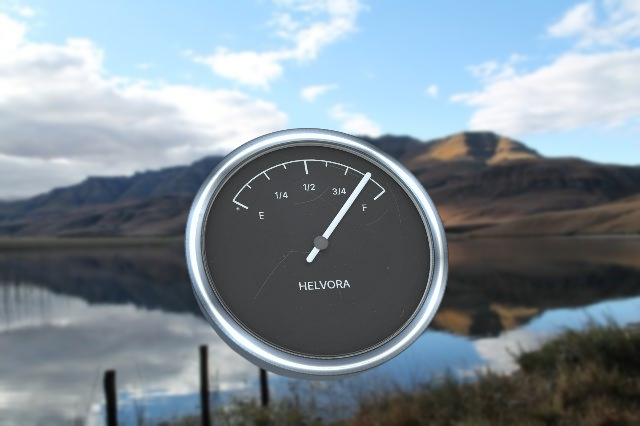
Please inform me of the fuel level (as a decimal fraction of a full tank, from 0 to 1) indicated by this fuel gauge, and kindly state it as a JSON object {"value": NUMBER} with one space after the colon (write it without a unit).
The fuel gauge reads {"value": 0.875}
